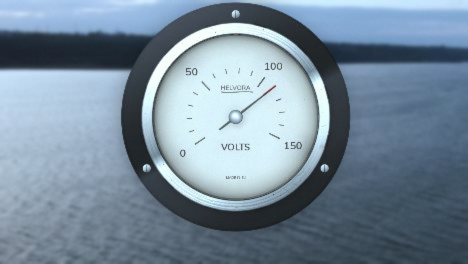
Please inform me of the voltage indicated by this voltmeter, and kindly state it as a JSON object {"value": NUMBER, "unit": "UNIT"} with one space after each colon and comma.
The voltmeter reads {"value": 110, "unit": "V"}
